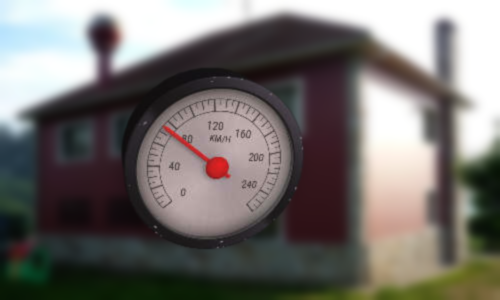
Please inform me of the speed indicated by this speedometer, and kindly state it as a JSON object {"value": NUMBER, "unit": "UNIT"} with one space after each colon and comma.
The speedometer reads {"value": 75, "unit": "km/h"}
